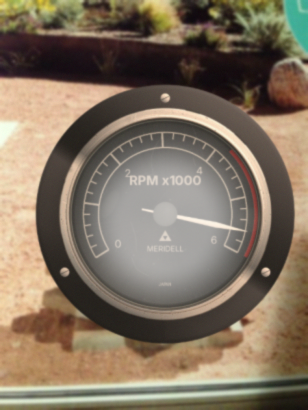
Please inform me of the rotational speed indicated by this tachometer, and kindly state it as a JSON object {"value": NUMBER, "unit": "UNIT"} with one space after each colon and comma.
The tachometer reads {"value": 5600, "unit": "rpm"}
